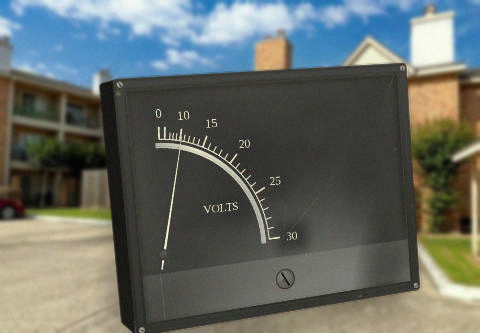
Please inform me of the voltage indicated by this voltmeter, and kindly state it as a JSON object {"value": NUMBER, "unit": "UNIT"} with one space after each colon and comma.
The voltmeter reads {"value": 10, "unit": "V"}
